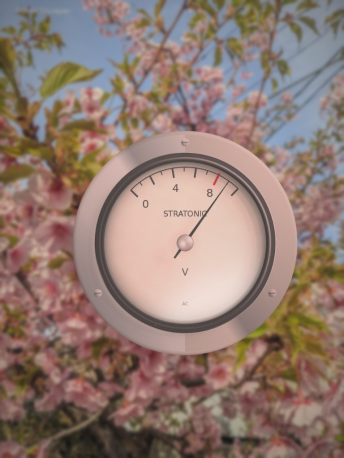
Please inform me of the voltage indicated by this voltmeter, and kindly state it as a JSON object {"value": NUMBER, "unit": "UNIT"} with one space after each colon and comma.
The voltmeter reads {"value": 9, "unit": "V"}
